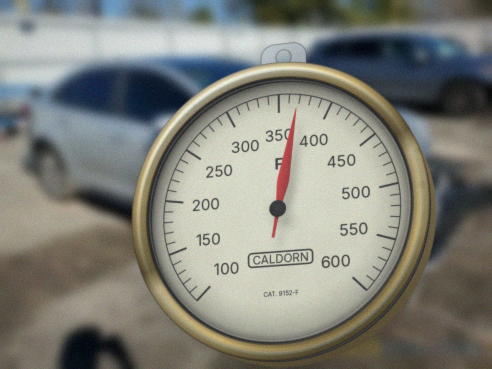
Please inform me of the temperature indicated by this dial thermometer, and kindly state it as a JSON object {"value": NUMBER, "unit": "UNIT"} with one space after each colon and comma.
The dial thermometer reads {"value": 370, "unit": "°F"}
